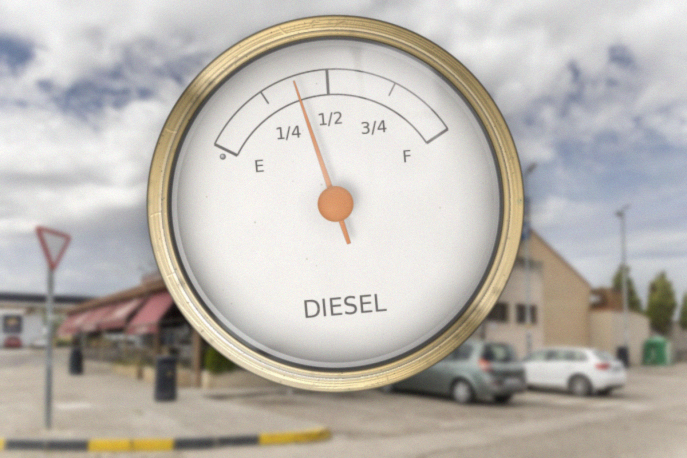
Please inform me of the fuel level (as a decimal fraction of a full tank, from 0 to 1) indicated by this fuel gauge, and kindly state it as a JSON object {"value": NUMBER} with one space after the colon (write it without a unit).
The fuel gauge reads {"value": 0.375}
